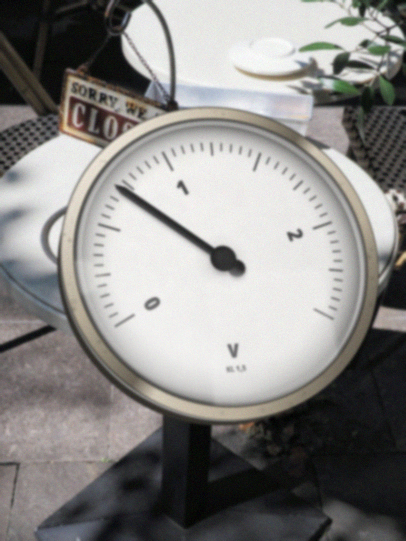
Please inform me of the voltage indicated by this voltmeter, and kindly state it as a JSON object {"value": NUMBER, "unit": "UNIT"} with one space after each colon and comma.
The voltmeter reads {"value": 0.7, "unit": "V"}
